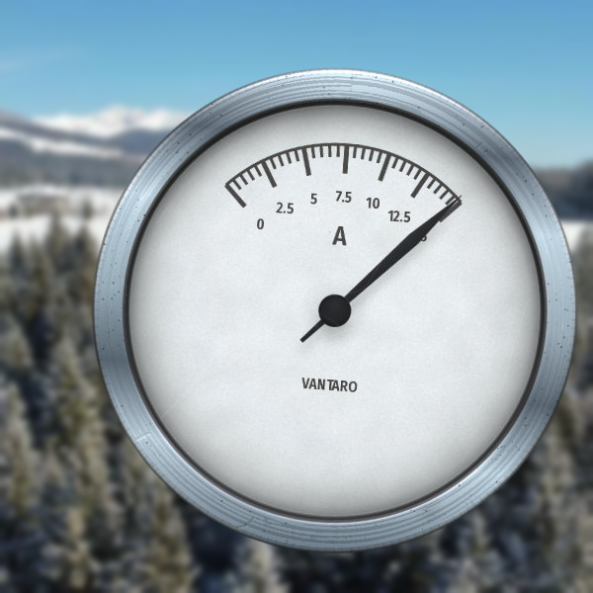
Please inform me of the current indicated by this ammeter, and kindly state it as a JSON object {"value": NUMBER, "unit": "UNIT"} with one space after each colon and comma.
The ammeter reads {"value": 14.75, "unit": "A"}
